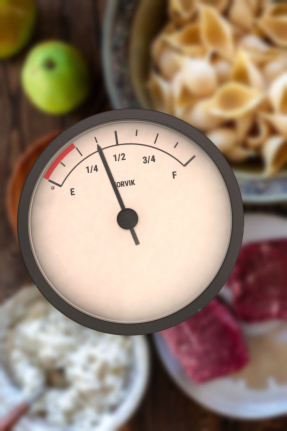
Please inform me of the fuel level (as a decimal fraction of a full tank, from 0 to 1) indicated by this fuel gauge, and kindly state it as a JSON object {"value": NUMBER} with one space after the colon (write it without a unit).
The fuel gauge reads {"value": 0.375}
